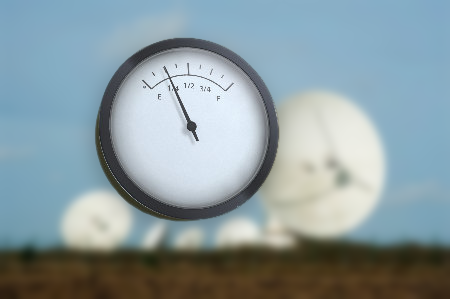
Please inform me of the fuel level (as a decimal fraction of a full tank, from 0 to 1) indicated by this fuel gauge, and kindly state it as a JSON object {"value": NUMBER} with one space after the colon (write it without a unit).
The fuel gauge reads {"value": 0.25}
